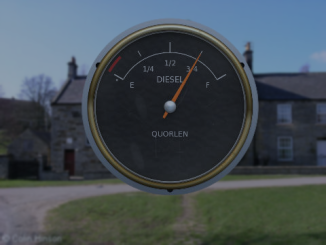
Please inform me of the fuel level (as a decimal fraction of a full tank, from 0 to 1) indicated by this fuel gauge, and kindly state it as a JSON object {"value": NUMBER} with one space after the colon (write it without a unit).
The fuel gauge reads {"value": 0.75}
